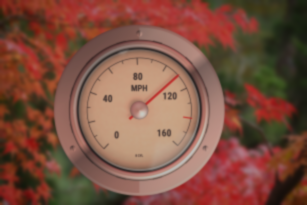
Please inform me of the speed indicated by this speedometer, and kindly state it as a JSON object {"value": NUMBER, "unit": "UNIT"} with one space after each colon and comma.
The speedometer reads {"value": 110, "unit": "mph"}
